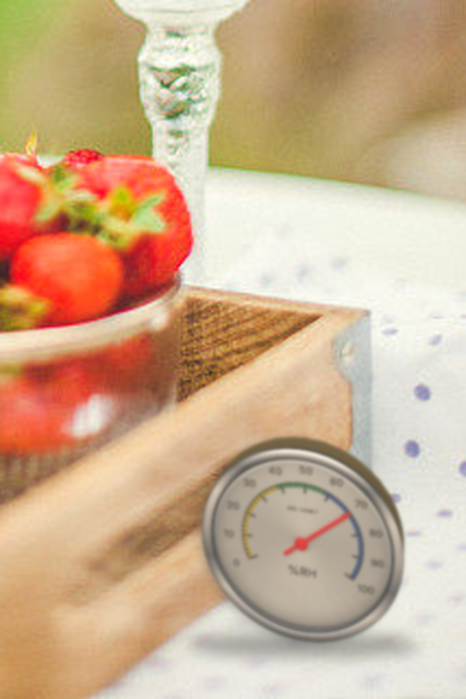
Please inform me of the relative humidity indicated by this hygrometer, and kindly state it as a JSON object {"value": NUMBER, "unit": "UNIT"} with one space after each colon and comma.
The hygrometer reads {"value": 70, "unit": "%"}
